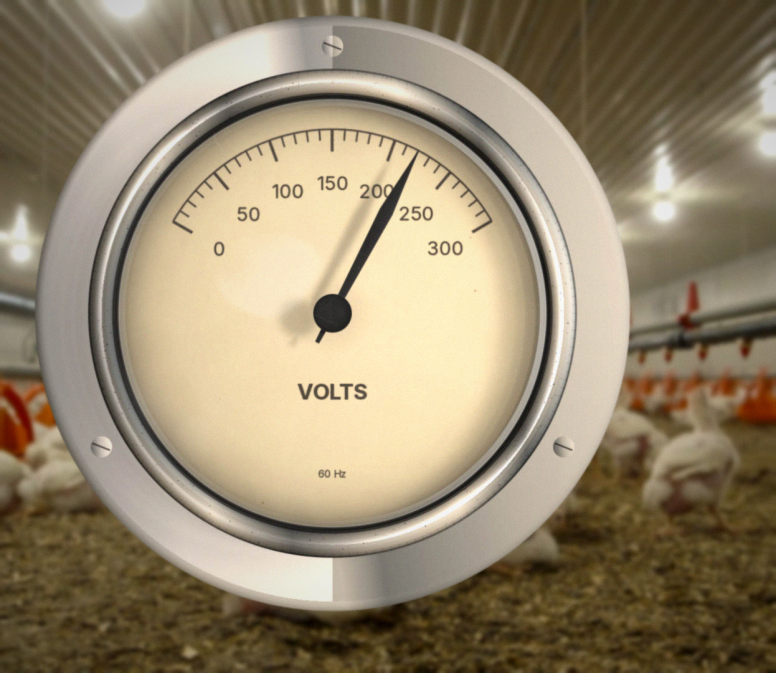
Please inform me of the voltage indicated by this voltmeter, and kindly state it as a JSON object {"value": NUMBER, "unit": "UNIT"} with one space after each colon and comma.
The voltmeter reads {"value": 220, "unit": "V"}
